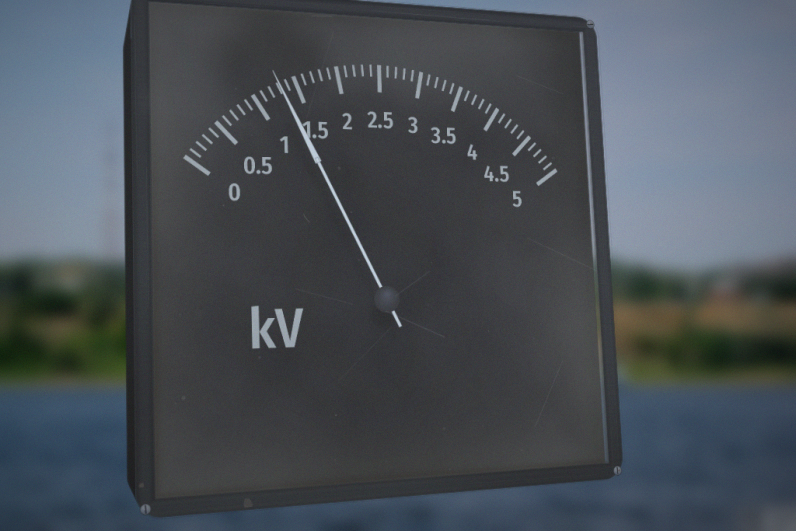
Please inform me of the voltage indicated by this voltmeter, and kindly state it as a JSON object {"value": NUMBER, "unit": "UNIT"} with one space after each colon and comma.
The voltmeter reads {"value": 1.3, "unit": "kV"}
